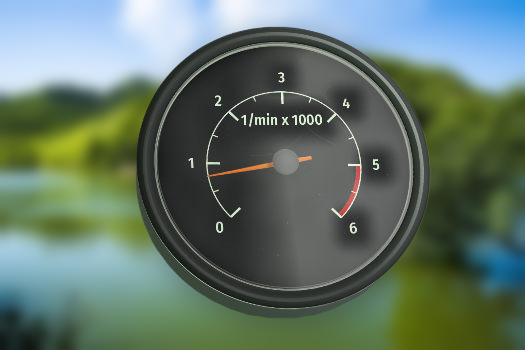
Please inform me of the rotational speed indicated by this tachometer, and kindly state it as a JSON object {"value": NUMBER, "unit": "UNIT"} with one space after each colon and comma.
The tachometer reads {"value": 750, "unit": "rpm"}
